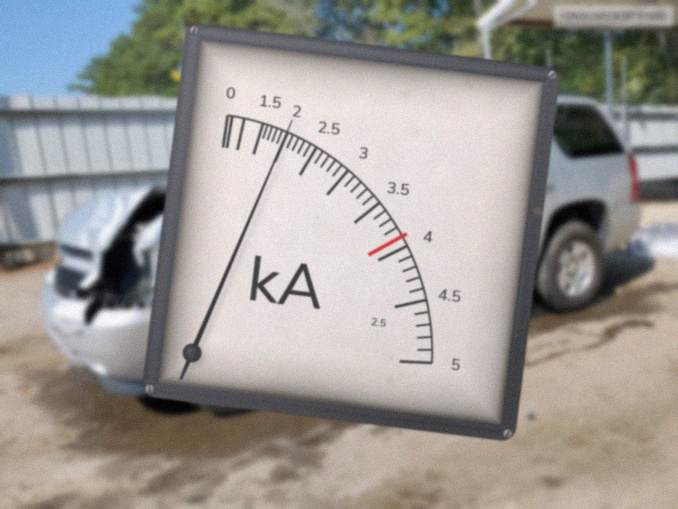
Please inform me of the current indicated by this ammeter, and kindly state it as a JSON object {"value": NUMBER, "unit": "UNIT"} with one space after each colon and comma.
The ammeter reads {"value": 2, "unit": "kA"}
